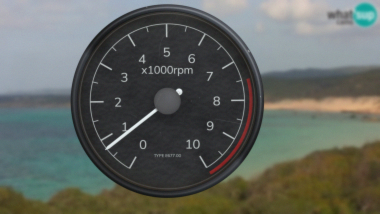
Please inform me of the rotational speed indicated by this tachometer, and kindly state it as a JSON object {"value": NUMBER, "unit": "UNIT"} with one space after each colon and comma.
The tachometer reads {"value": 750, "unit": "rpm"}
